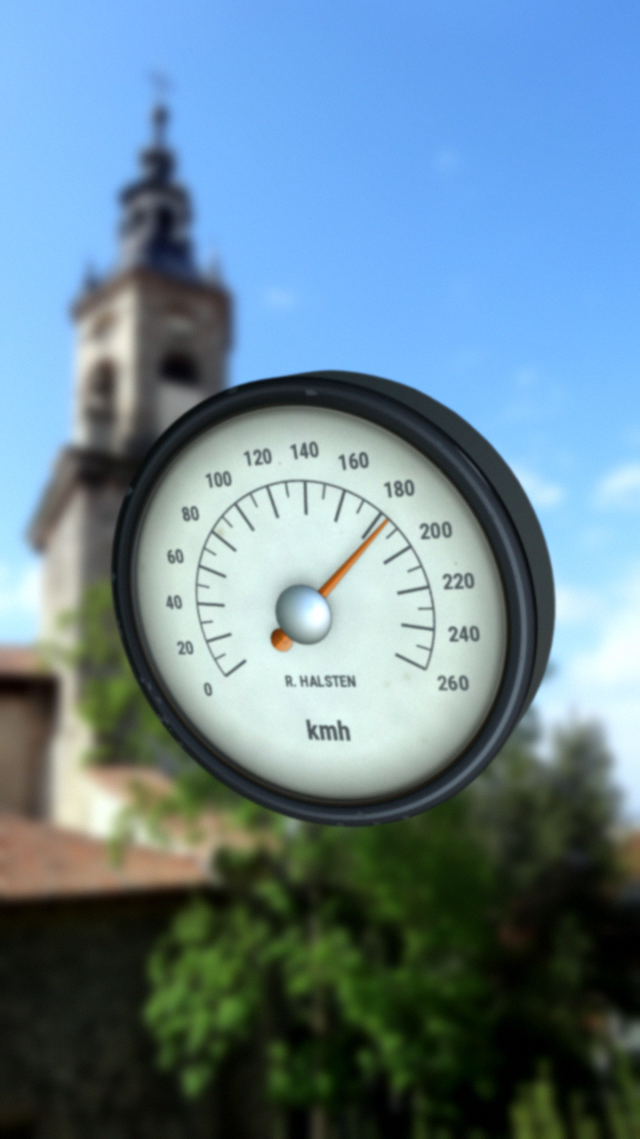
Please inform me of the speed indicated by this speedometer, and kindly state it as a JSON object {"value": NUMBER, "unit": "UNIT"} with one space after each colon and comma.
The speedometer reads {"value": 185, "unit": "km/h"}
